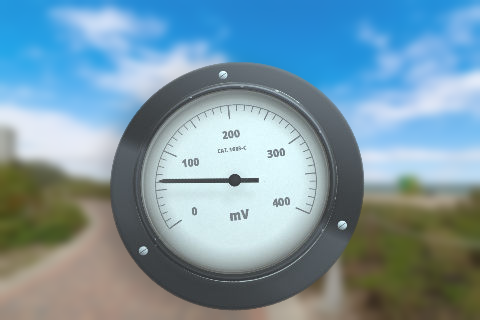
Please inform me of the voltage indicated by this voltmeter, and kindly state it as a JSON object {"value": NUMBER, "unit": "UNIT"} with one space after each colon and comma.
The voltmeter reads {"value": 60, "unit": "mV"}
